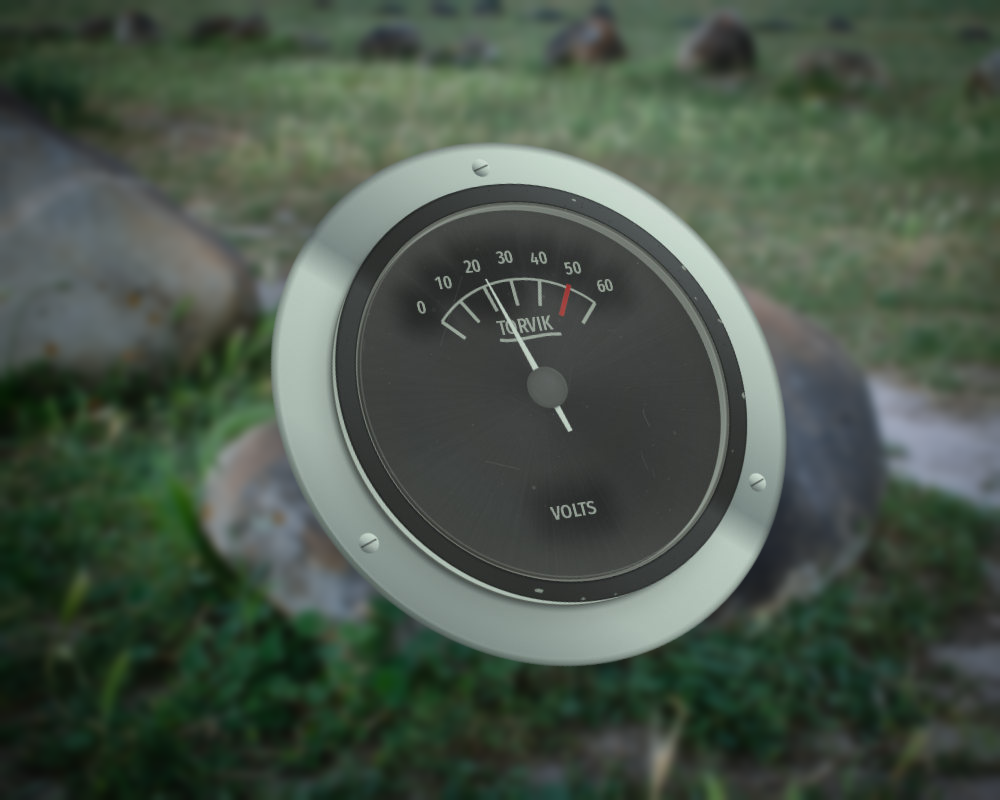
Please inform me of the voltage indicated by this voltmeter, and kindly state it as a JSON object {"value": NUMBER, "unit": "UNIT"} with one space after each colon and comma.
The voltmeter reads {"value": 20, "unit": "V"}
